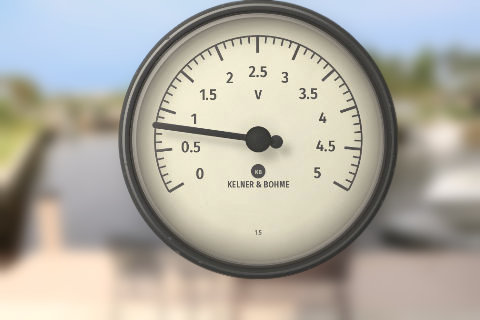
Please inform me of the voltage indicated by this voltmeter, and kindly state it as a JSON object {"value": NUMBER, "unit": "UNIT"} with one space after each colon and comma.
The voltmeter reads {"value": 0.8, "unit": "V"}
